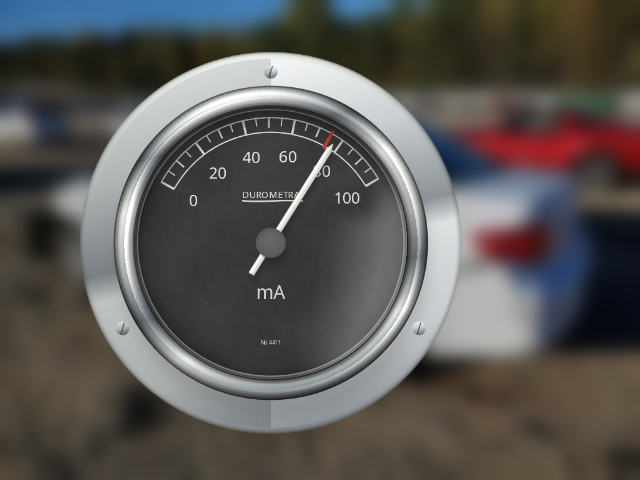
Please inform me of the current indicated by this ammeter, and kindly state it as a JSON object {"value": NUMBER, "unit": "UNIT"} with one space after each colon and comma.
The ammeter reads {"value": 77.5, "unit": "mA"}
